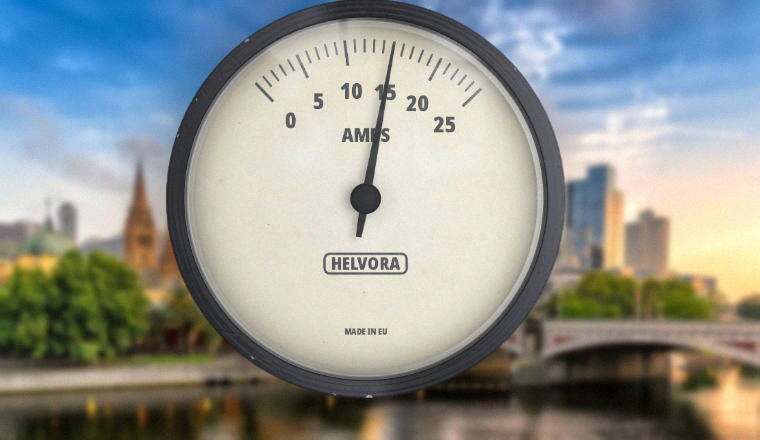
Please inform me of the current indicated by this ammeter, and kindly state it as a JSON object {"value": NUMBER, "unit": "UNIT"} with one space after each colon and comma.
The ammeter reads {"value": 15, "unit": "A"}
